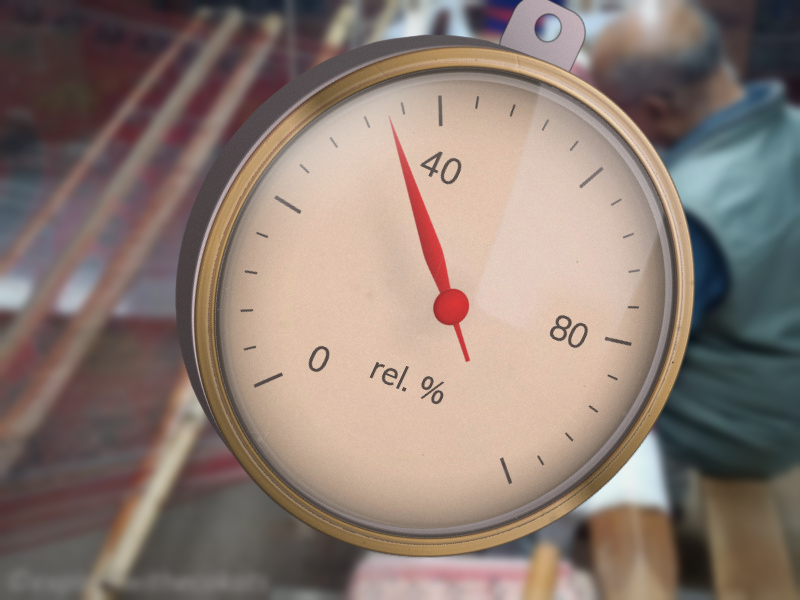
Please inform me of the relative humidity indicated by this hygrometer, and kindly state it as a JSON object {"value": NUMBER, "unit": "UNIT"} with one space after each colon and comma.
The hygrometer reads {"value": 34, "unit": "%"}
